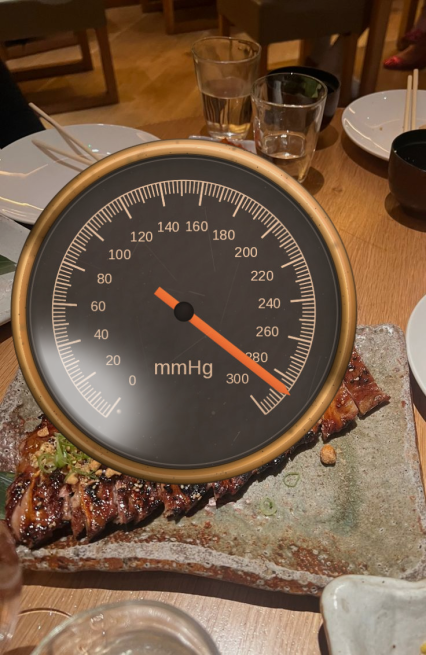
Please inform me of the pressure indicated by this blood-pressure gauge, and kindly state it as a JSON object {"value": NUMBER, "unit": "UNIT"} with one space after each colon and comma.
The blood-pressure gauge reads {"value": 286, "unit": "mmHg"}
